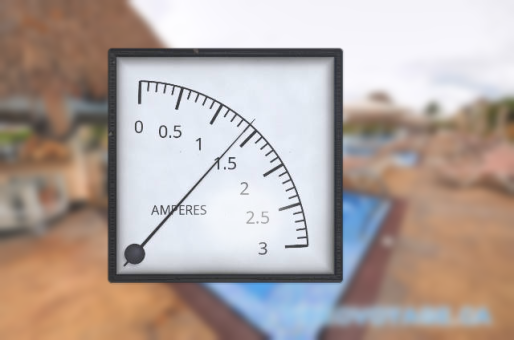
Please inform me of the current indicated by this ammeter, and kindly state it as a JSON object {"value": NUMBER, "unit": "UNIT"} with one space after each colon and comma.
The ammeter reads {"value": 1.4, "unit": "A"}
